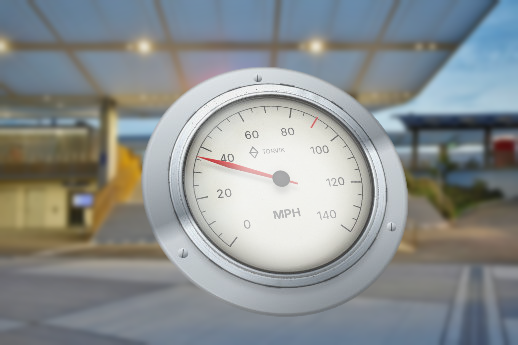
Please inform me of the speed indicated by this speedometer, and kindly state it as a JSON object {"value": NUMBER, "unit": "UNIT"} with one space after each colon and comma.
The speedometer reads {"value": 35, "unit": "mph"}
